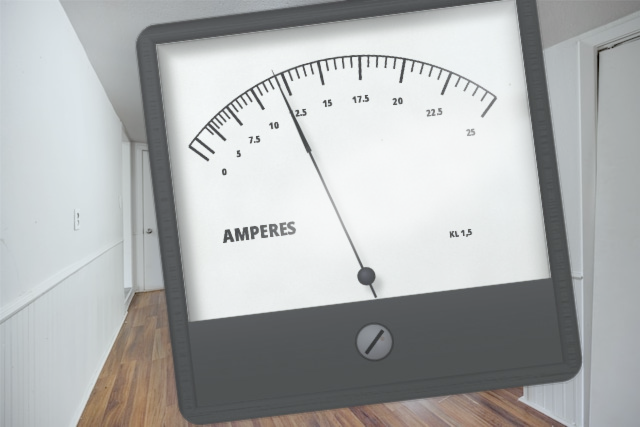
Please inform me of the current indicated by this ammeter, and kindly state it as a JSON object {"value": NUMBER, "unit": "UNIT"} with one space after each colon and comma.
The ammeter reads {"value": 12, "unit": "A"}
